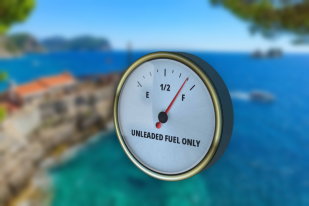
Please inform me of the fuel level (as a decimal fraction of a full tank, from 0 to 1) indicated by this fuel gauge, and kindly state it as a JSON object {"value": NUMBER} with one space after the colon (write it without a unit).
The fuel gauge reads {"value": 0.875}
